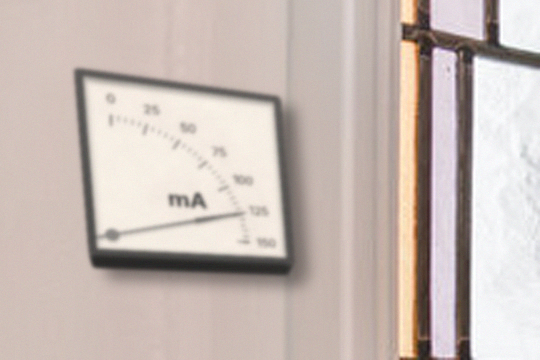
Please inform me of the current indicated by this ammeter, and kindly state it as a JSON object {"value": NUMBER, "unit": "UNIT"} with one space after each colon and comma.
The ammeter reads {"value": 125, "unit": "mA"}
